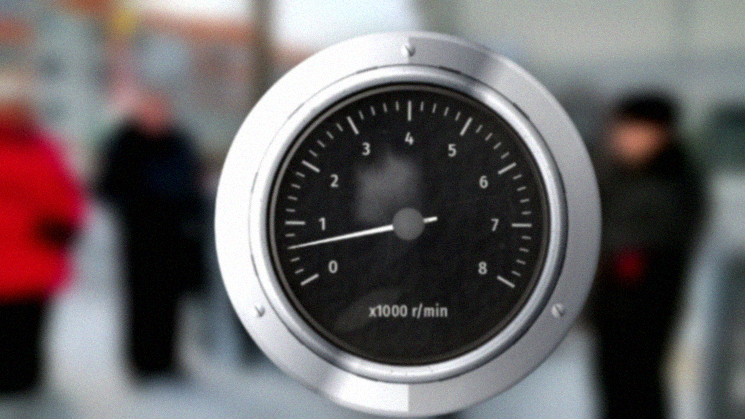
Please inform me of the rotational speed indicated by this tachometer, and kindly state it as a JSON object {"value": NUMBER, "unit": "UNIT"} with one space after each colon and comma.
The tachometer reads {"value": 600, "unit": "rpm"}
